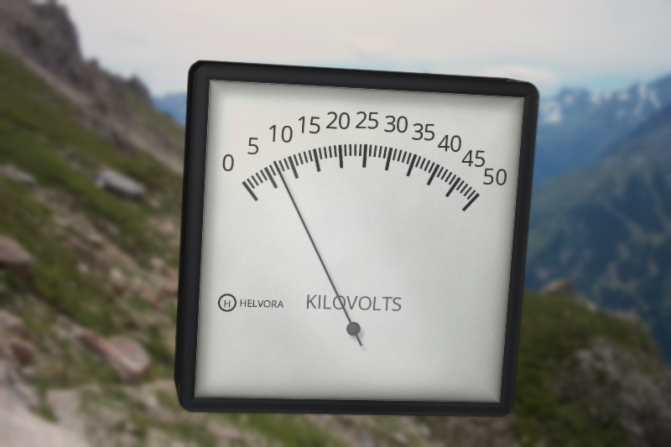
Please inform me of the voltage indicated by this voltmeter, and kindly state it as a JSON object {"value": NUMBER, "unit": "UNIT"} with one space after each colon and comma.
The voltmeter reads {"value": 7, "unit": "kV"}
